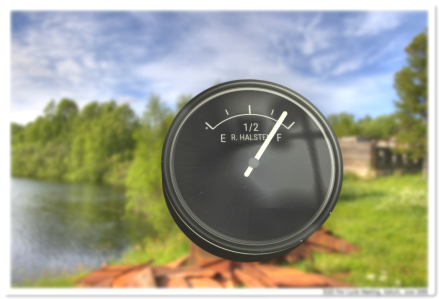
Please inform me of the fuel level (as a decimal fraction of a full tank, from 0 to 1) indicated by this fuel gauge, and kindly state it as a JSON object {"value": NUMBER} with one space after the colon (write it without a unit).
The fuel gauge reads {"value": 0.875}
